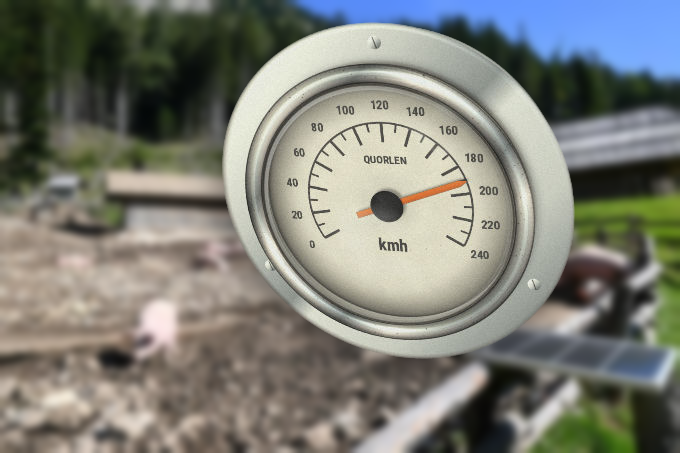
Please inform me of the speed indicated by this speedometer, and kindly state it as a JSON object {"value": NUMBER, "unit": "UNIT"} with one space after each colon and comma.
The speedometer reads {"value": 190, "unit": "km/h"}
